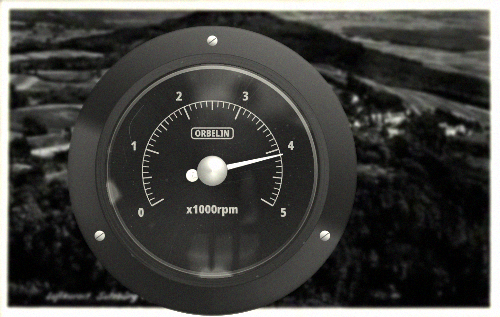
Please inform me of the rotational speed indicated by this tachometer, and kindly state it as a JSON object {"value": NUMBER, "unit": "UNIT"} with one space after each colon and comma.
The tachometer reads {"value": 4100, "unit": "rpm"}
